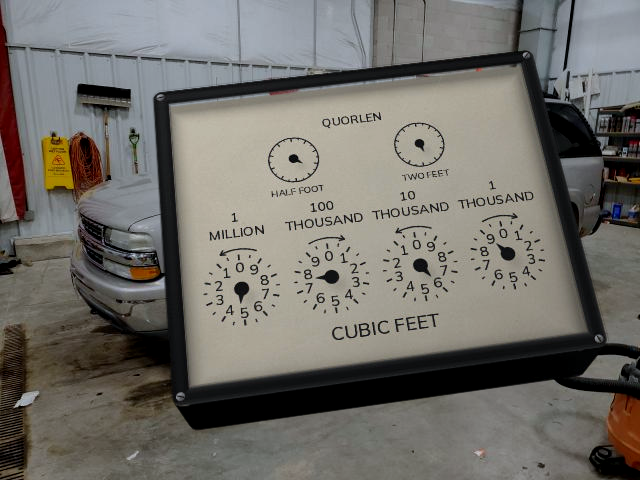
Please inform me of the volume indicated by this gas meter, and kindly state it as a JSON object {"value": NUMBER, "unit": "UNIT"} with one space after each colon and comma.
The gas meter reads {"value": 475900, "unit": "ft³"}
